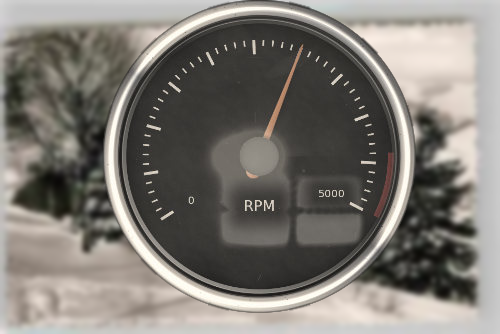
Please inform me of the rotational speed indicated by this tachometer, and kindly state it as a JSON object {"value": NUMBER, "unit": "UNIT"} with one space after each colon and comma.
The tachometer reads {"value": 3000, "unit": "rpm"}
